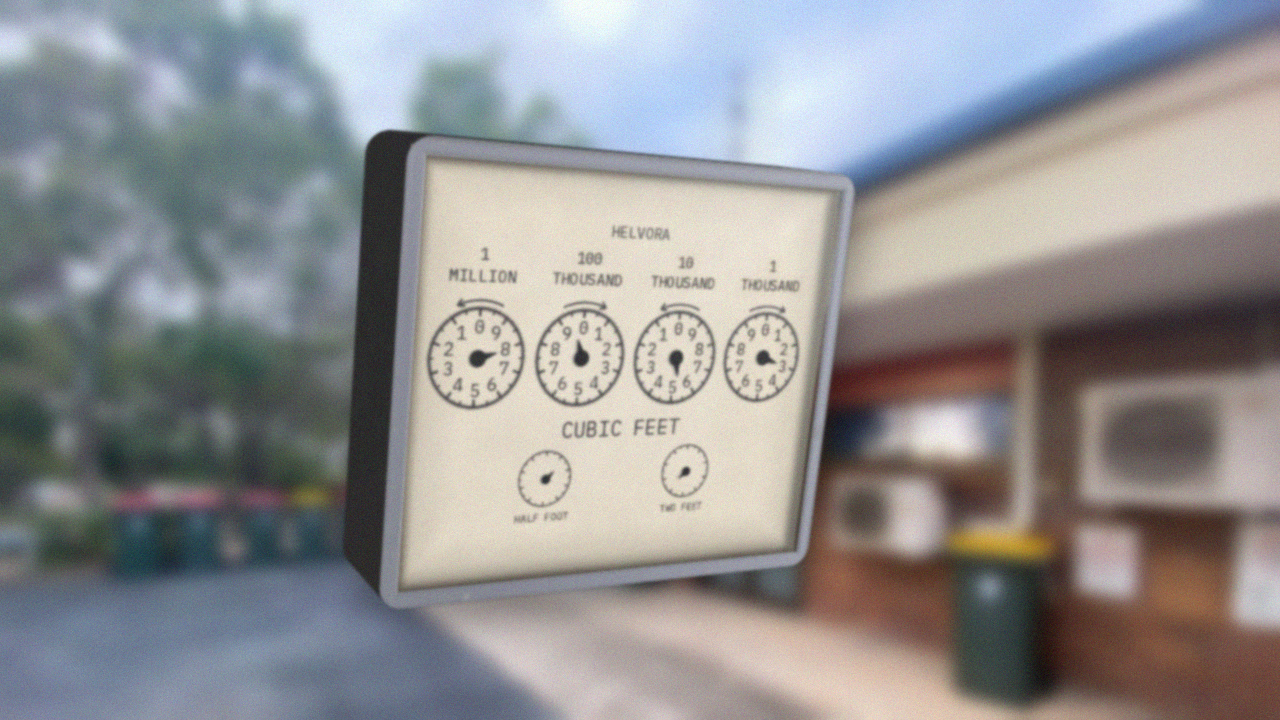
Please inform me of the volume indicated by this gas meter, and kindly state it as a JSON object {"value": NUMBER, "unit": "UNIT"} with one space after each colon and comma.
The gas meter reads {"value": 795300, "unit": "ft³"}
